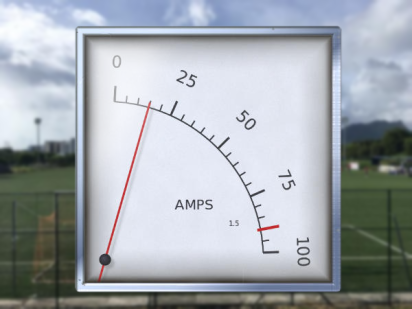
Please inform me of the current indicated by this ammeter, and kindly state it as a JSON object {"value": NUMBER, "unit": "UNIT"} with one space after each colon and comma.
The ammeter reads {"value": 15, "unit": "A"}
